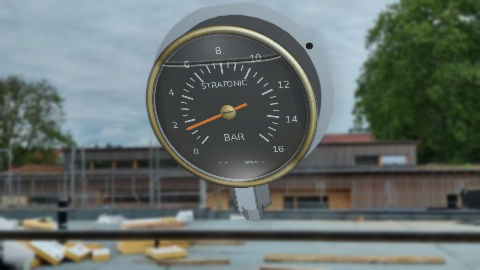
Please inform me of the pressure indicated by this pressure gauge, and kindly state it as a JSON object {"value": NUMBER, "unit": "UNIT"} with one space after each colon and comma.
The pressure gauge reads {"value": 1.5, "unit": "bar"}
